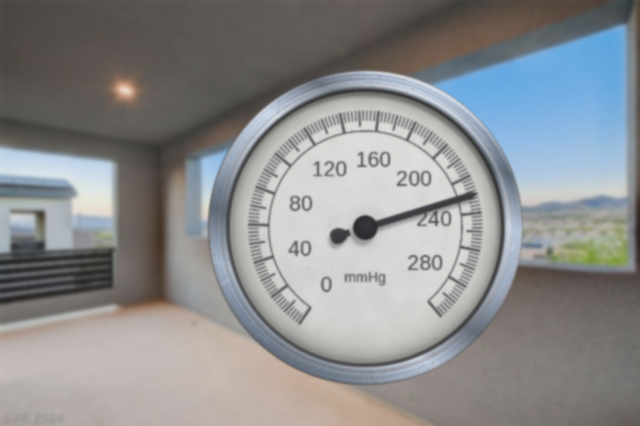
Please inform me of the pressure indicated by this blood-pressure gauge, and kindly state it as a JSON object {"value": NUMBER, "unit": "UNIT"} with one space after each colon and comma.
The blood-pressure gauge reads {"value": 230, "unit": "mmHg"}
